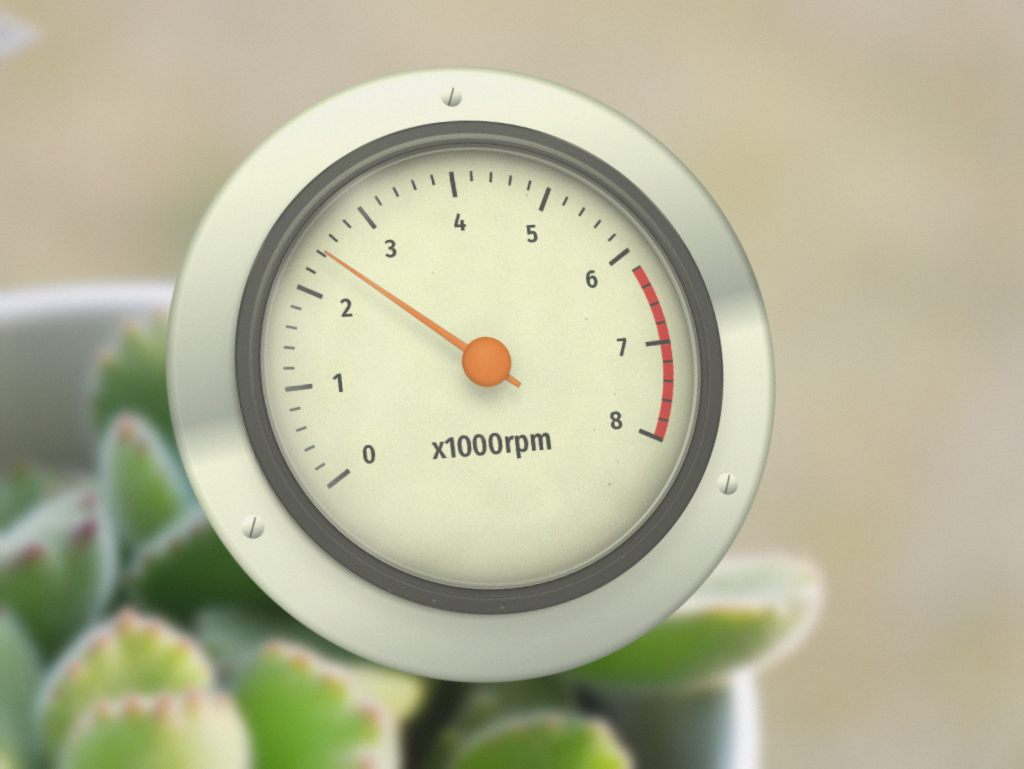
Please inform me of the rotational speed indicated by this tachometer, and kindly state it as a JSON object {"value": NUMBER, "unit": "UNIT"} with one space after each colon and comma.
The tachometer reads {"value": 2400, "unit": "rpm"}
